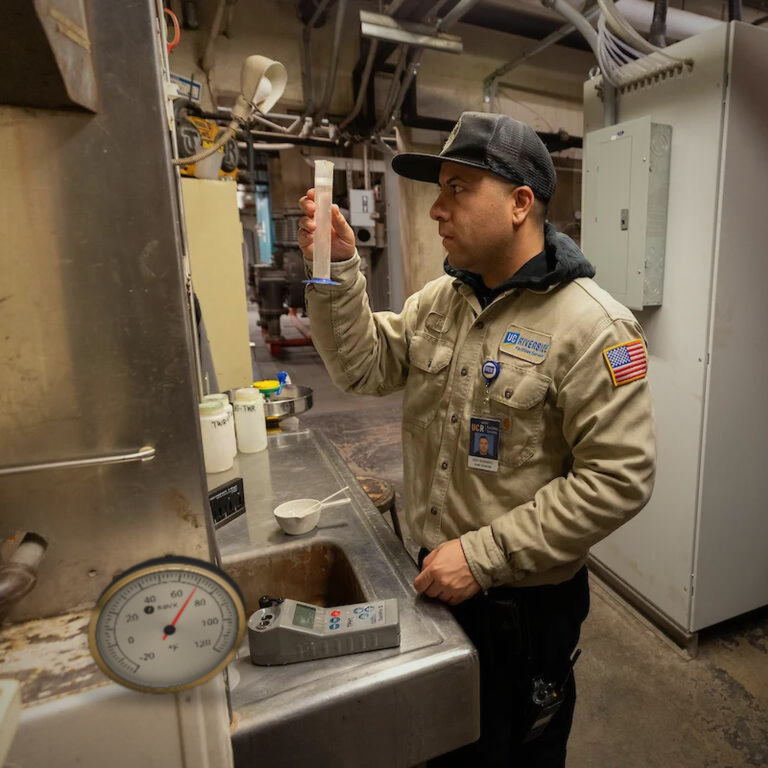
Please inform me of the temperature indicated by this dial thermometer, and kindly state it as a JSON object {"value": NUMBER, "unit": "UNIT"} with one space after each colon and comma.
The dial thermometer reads {"value": 70, "unit": "°F"}
